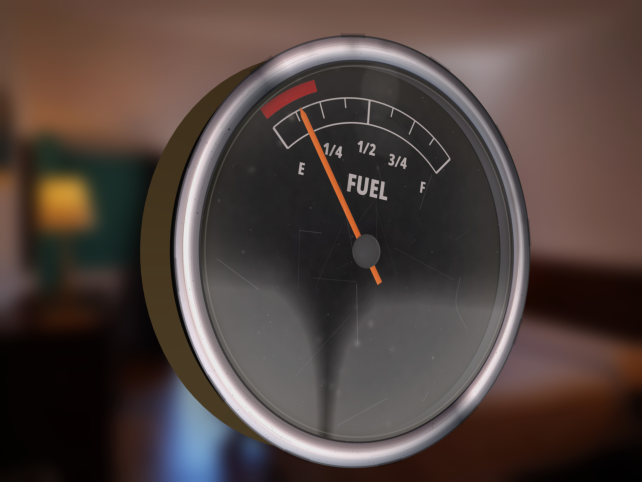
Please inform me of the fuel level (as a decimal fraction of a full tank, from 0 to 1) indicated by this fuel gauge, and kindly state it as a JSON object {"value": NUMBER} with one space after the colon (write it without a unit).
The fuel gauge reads {"value": 0.125}
